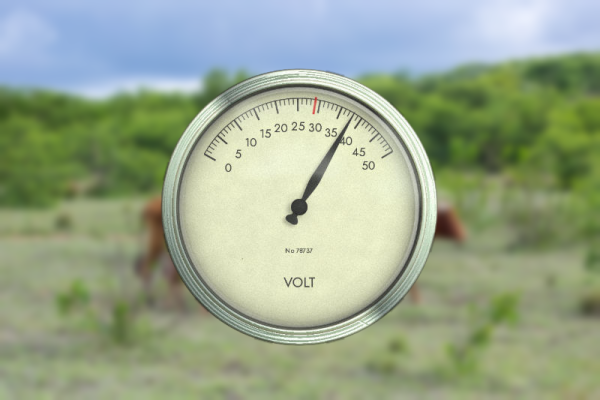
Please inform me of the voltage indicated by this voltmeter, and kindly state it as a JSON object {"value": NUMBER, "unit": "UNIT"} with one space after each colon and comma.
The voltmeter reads {"value": 38, "unit": "V"}
